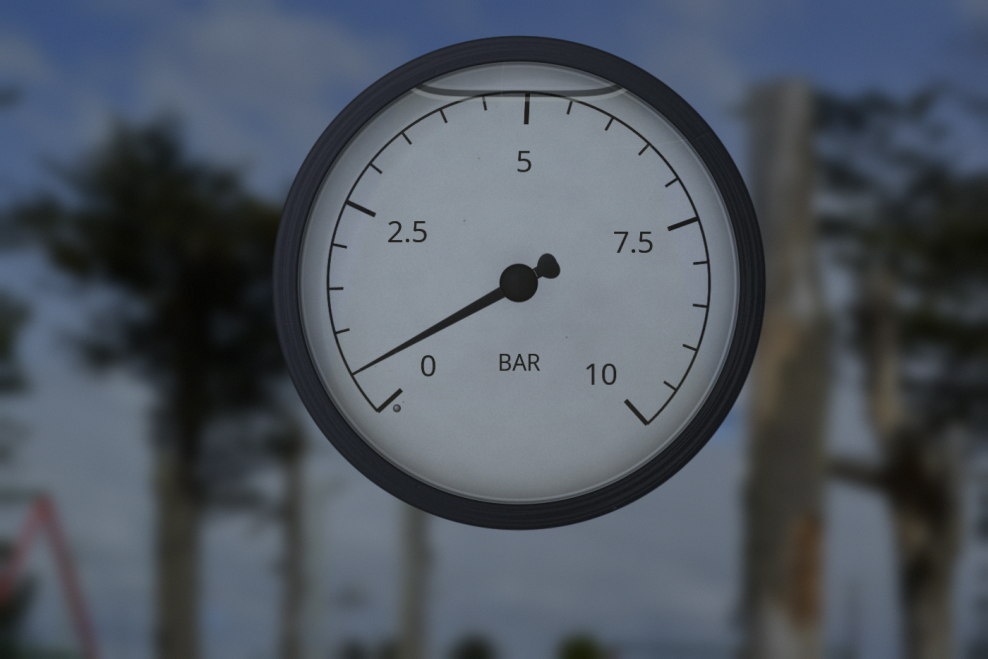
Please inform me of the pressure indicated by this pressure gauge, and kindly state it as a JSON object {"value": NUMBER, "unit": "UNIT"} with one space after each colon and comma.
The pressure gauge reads {"value": 0.5, "unit": "bar"}
